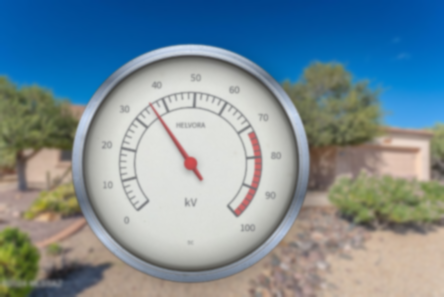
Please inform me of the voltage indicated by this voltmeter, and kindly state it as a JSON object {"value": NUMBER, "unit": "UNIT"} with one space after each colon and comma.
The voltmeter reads {"value": 36, "unit": "kV"}
